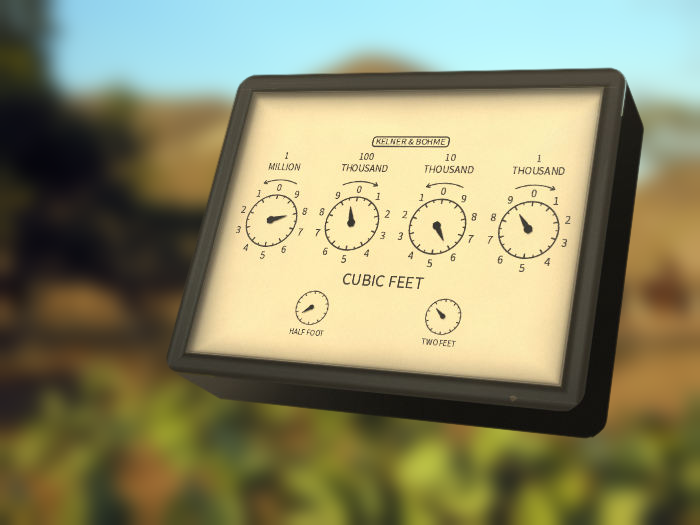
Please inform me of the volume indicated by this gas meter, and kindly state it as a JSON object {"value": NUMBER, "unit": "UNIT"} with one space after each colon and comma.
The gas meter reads {"value": 795900, "unit": "ft³"}
